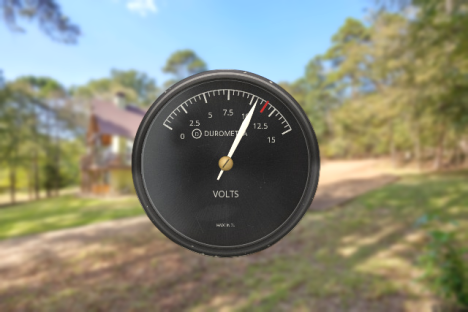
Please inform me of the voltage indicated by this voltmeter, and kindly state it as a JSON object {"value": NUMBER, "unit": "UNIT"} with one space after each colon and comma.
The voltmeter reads {"value": 10.5, "unit": "V"}
